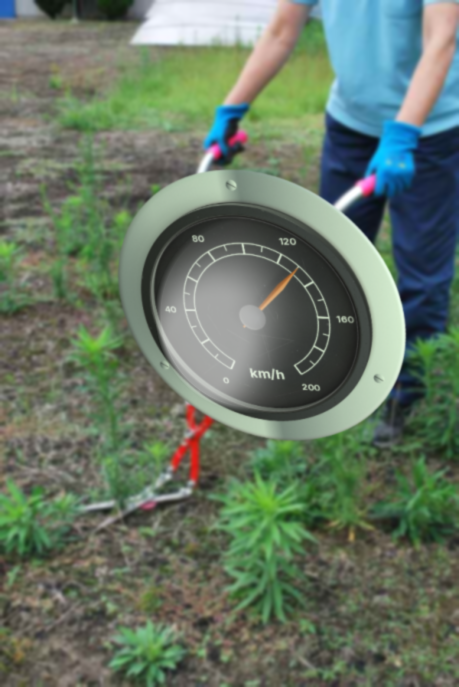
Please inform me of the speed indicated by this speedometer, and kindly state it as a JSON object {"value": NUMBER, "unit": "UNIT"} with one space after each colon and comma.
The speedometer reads {"value": 130, "unit": "km/h"}
